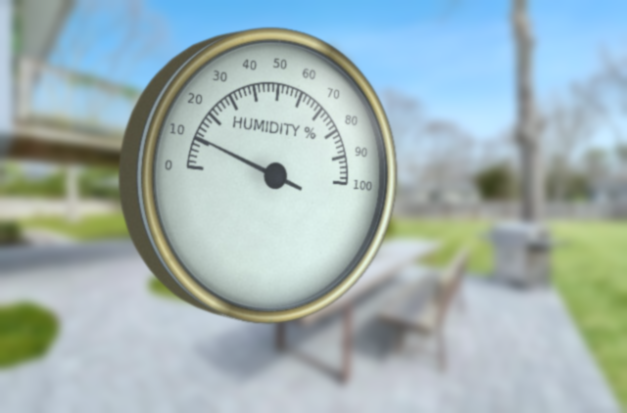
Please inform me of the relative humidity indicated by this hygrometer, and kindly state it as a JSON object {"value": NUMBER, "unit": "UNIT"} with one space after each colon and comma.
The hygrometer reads {"value": 10, "unit": "%"}
